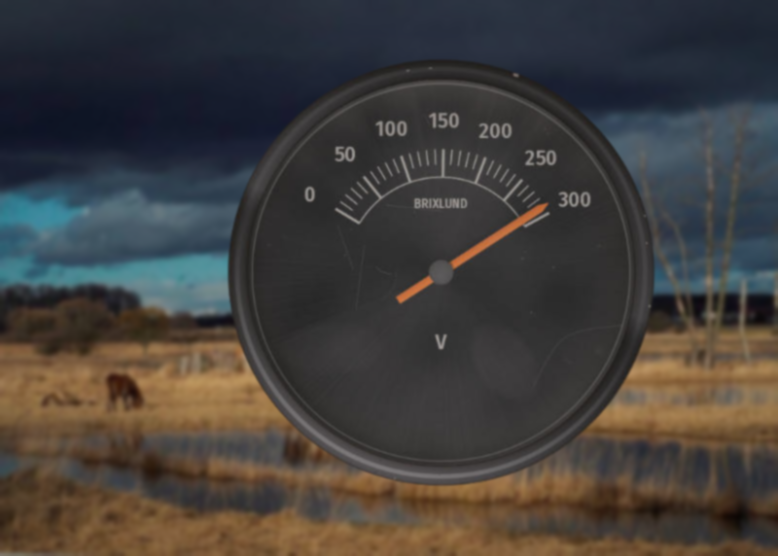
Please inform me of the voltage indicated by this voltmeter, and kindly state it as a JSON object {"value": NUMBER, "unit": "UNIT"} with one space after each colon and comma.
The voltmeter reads {"value": 290, "unit": "V"}
